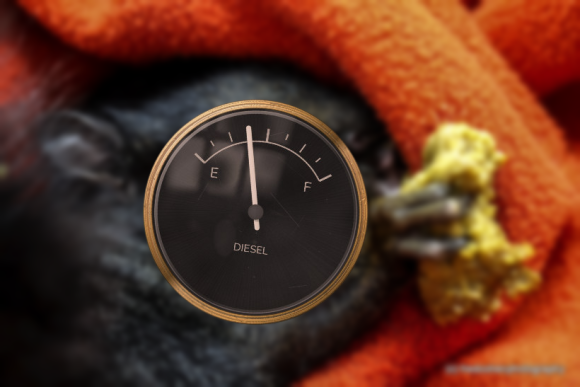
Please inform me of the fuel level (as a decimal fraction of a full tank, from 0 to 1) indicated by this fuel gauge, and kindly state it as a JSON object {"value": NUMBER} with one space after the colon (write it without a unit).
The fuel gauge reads {"value": 0.375}
